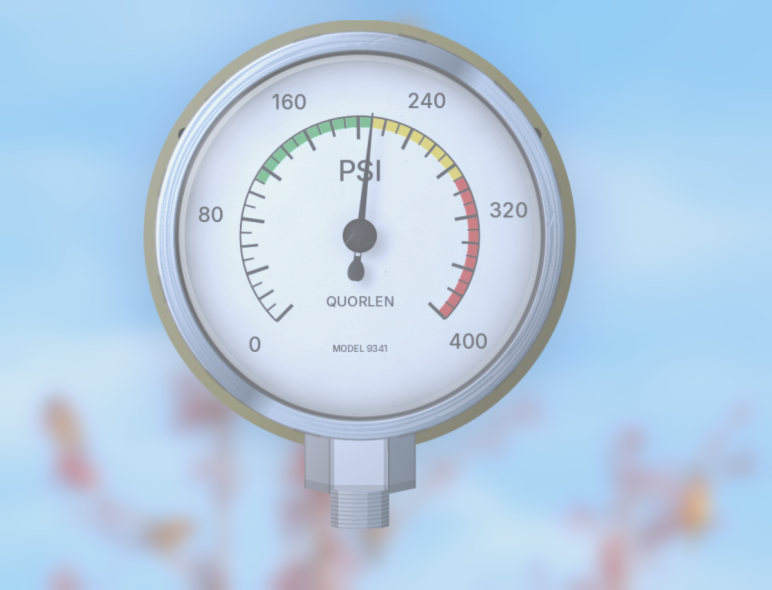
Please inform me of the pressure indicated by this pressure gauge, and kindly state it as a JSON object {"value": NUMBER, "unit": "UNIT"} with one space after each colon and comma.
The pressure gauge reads {"value": 210, "unit": "psi"}
